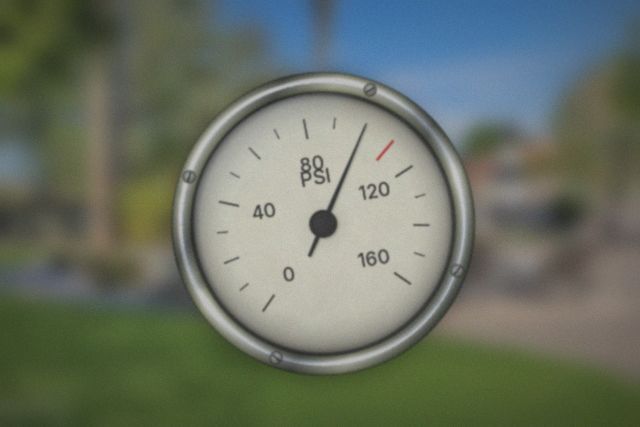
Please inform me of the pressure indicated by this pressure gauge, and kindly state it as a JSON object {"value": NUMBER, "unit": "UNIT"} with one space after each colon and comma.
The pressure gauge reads {"value": 100, "unit": "psi"}
